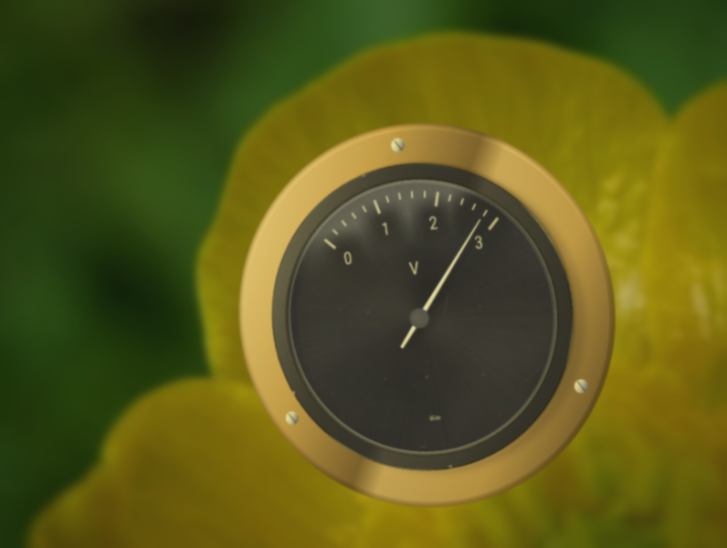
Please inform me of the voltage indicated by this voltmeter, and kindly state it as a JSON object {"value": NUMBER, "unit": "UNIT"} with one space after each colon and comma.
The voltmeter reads {"value": 2.8, "unit": "V"}
